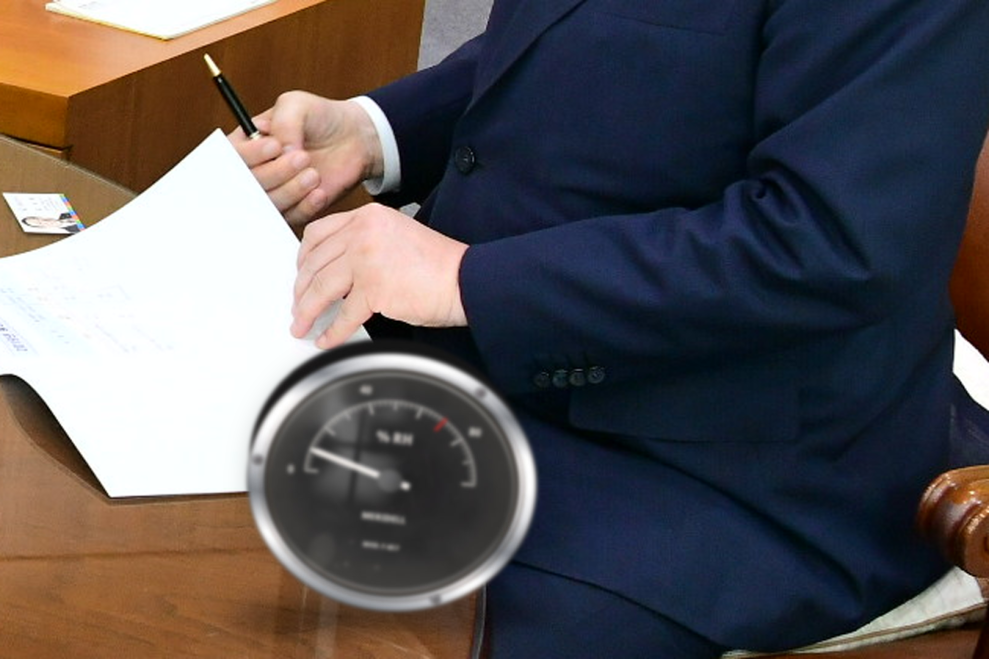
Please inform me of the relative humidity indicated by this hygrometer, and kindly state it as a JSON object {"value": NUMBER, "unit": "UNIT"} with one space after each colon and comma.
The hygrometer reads {"value": 10, "unit": "%"}
